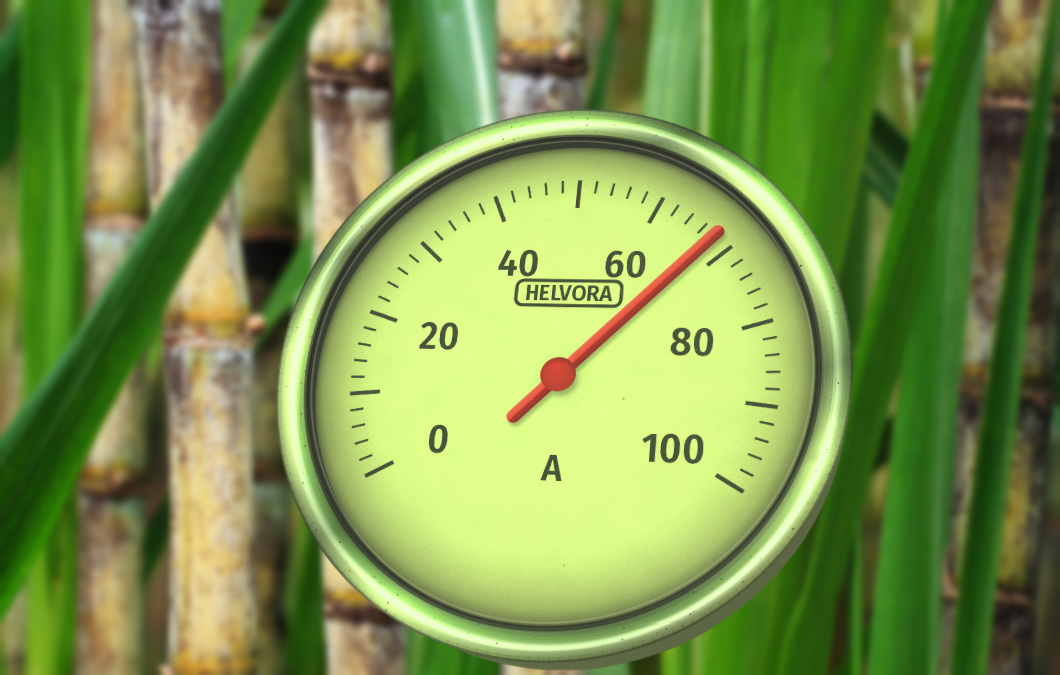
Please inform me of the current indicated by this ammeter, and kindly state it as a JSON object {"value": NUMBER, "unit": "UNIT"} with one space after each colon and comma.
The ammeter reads {"value": 68, "unit": "A"}
